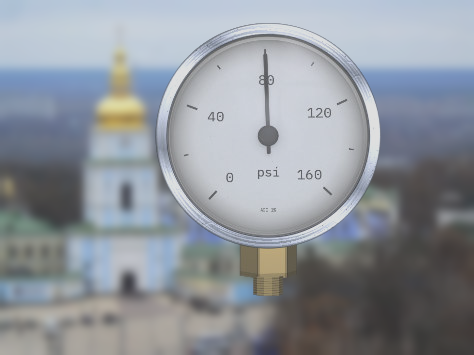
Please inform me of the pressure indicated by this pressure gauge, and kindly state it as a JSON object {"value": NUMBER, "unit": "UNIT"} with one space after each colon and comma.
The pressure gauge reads {"value": 80, "unit": "psi"}
